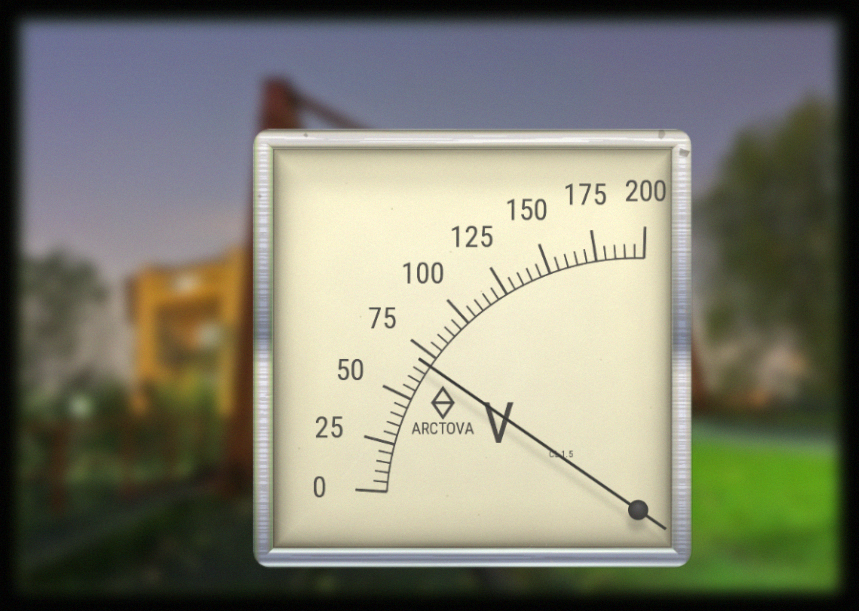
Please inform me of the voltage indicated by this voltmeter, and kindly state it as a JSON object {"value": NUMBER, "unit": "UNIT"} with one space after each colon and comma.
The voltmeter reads {"value": 70, "unit": "V"}
